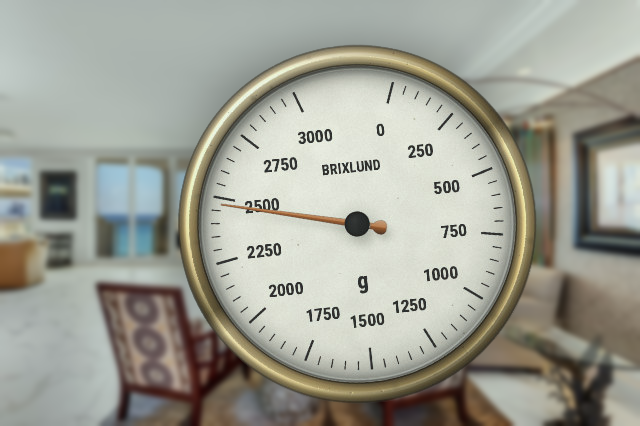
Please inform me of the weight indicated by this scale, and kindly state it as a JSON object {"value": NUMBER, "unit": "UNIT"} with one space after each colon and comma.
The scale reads {"value": 2475, "unit": "g"}
